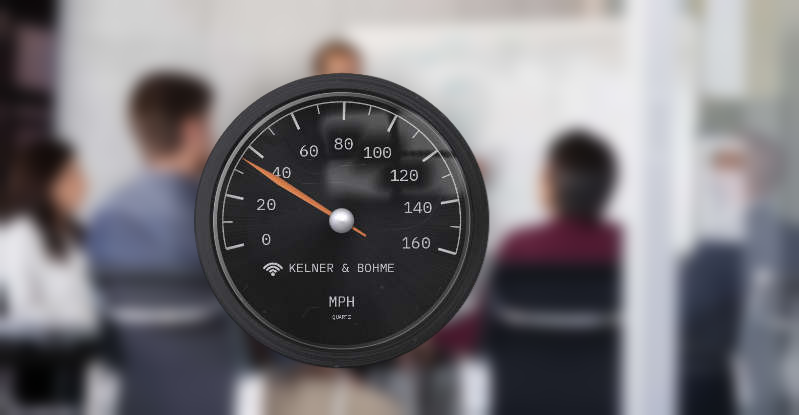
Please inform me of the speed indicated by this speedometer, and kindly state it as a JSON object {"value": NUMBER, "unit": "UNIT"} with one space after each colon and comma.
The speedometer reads {"value": 35, "unit": "mph"}
